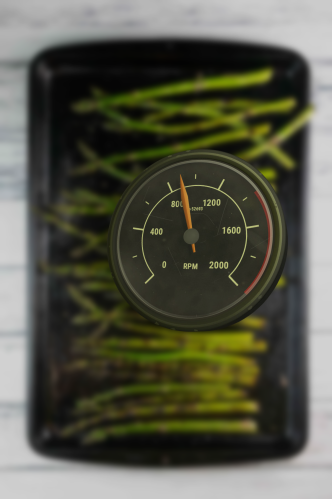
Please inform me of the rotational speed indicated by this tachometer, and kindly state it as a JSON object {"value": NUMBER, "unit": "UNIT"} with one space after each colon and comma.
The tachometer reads {"value": 900, "unit": "rpm"}
